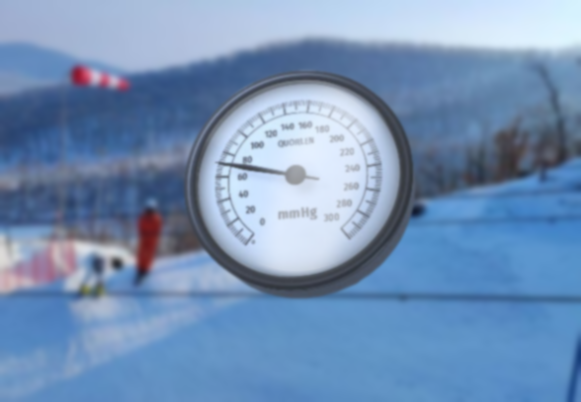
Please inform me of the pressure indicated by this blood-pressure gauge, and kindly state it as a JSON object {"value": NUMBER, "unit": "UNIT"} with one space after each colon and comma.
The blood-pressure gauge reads {"value": 70, "unit": "mmHg"}
